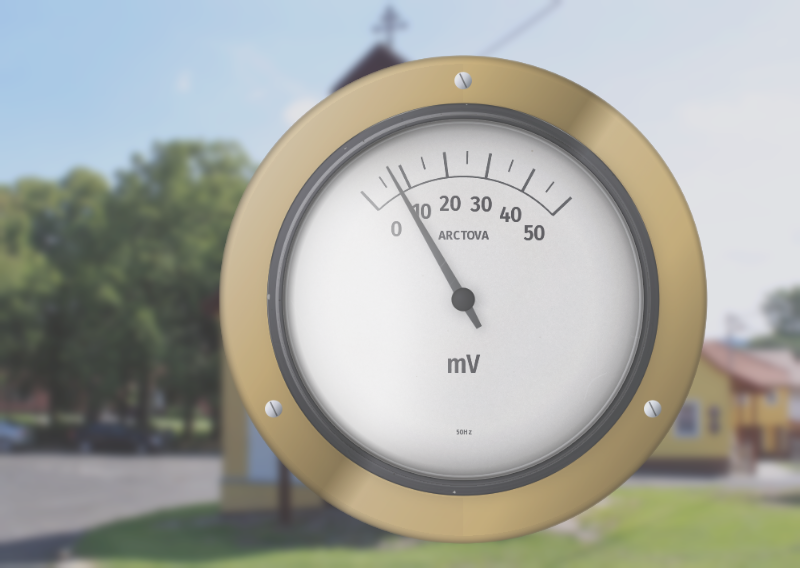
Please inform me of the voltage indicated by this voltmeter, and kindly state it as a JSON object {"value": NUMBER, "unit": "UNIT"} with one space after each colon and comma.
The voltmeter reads {"value": 7.5, "unit": "mV"}
